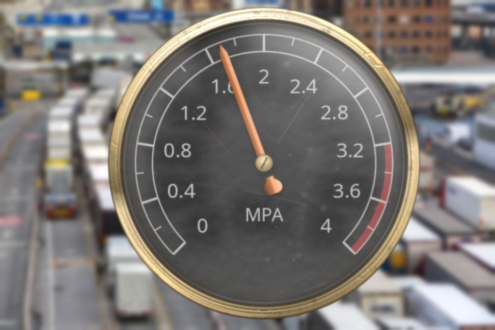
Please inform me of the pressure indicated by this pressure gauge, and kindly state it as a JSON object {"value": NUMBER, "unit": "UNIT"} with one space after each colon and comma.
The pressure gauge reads {"value": 1.7, "unit": "MPa"}
